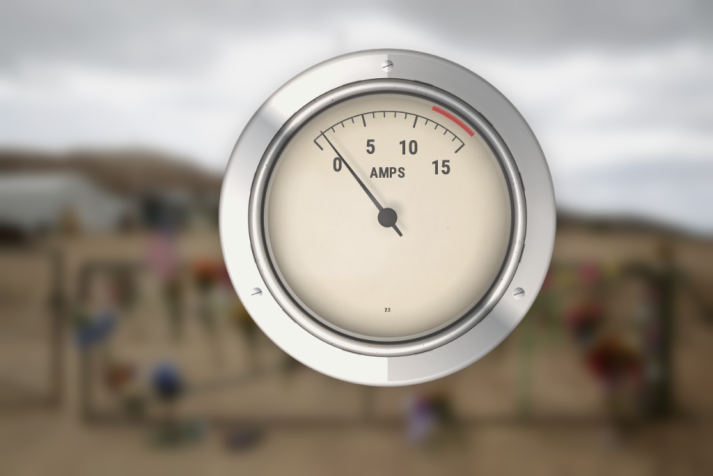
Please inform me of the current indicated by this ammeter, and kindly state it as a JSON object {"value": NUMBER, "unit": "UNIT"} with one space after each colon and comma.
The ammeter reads {"value": 1, "unit": "A"}
